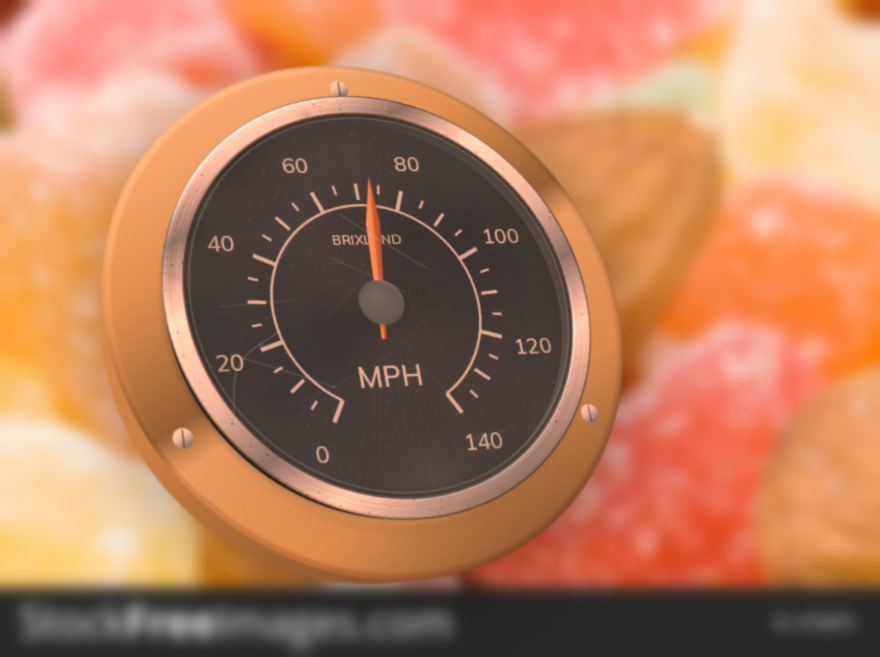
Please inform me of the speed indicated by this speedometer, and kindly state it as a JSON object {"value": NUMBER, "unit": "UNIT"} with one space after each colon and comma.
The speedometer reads {"value": 72.5, "unit": "mph"}
